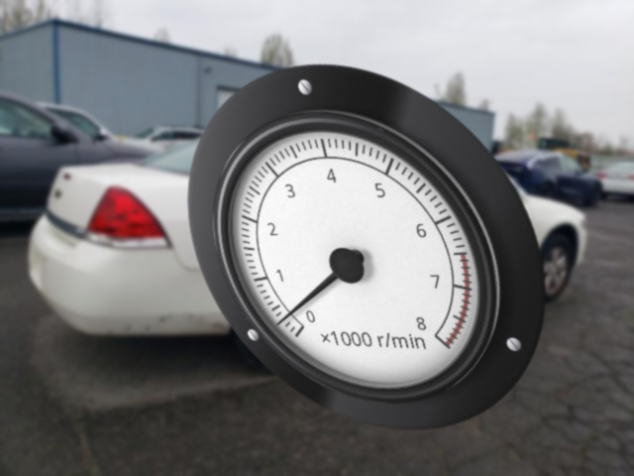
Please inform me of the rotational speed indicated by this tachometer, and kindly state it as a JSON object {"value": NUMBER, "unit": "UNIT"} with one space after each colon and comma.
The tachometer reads {"value": 300, "unit": "rpm"}
